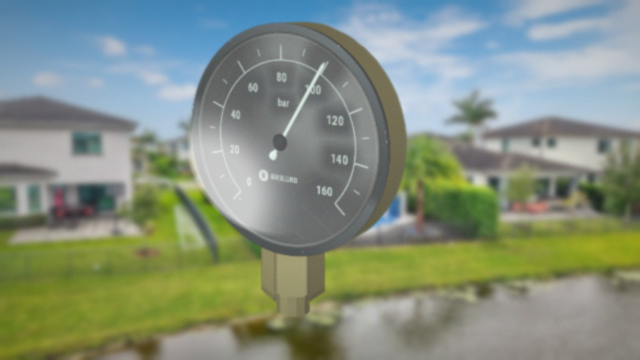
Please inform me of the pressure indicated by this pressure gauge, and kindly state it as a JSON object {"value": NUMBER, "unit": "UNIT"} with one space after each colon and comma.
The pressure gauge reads {"value": 100, "unit": "bar"}
